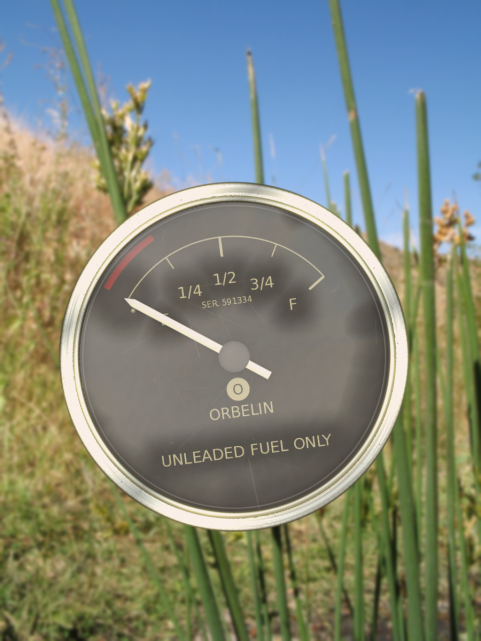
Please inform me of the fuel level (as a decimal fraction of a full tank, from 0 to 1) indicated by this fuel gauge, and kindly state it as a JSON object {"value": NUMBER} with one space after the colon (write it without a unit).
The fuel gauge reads {"value": 0}
